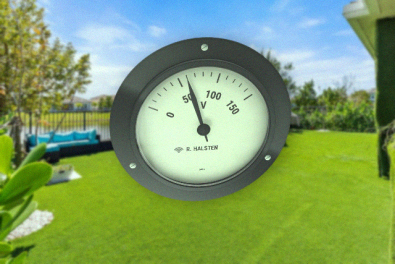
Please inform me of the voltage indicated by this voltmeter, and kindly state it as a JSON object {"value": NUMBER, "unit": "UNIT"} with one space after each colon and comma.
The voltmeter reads {"value": 60, "unit": "V"}
